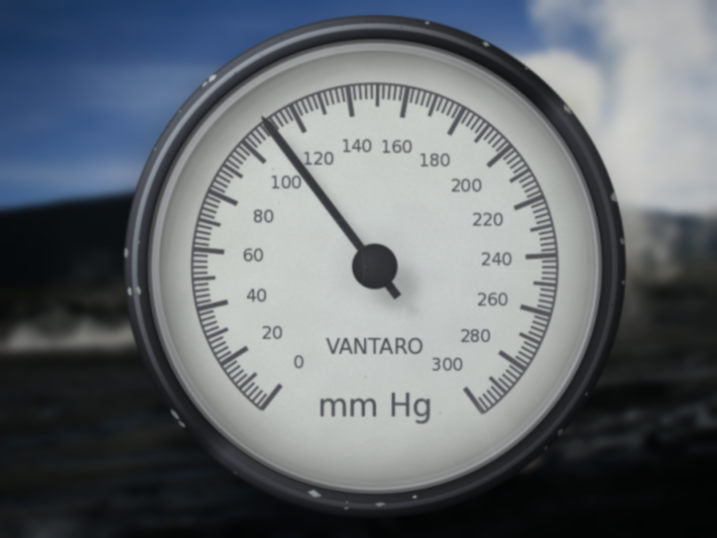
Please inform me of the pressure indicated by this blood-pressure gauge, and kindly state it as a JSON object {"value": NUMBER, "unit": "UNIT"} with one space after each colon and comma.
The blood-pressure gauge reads {"value": 110, "unit": "mmHg"}
